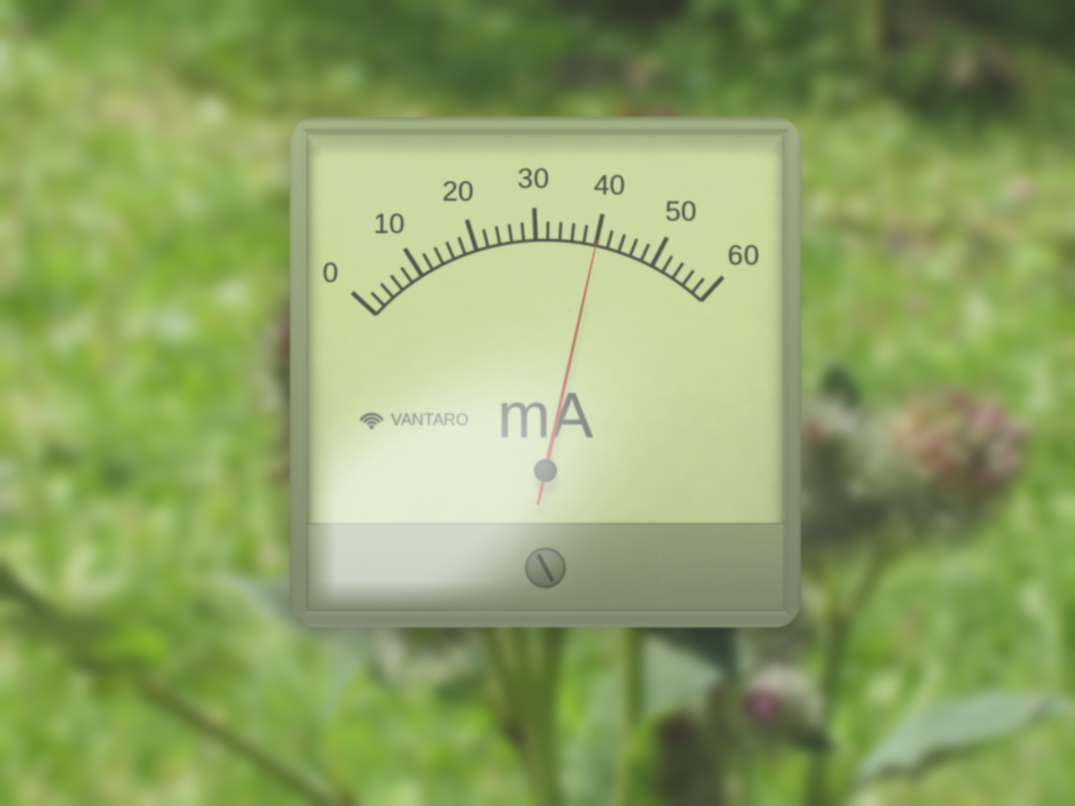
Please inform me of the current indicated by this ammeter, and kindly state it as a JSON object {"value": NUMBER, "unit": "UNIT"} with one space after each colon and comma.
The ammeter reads {"value": 40, "unit": "mA"}
